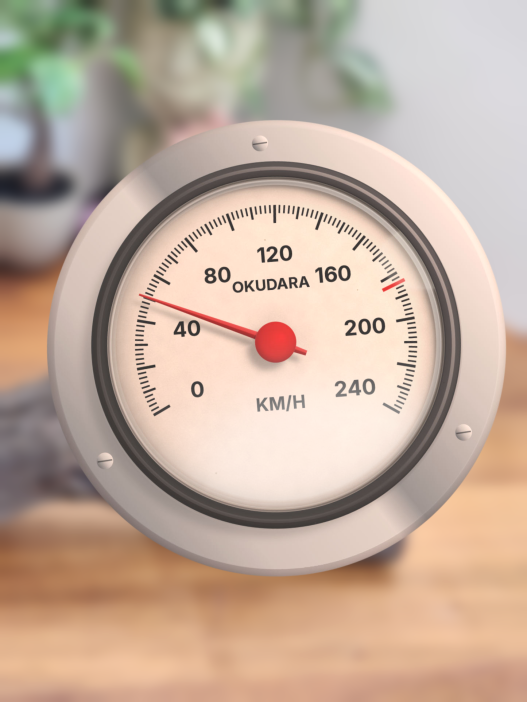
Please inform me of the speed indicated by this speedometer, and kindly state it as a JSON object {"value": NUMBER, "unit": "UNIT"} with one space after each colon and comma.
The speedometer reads {"value": 50, "unit": "km/h"}
